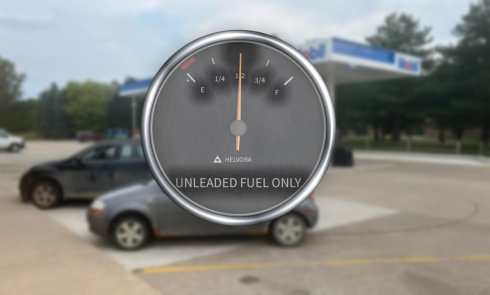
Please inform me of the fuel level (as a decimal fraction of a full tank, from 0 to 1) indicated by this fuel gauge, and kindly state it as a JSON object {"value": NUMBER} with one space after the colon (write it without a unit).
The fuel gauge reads {"value": 0.5}
